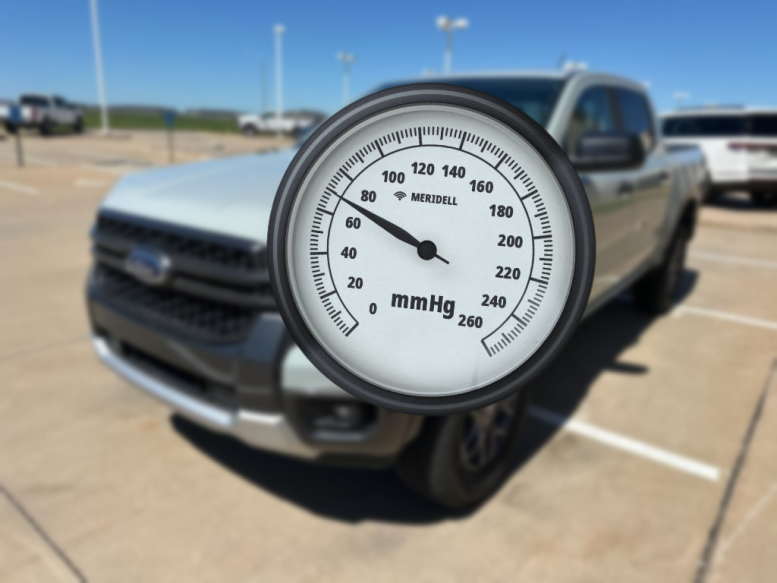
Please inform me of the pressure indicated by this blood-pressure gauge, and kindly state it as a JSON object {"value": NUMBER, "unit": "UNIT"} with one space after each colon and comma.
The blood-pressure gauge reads {"value": 70, "unit": "mmHg"}
